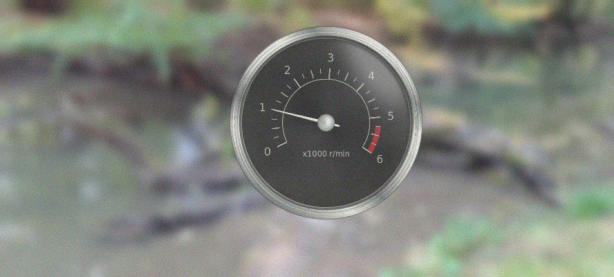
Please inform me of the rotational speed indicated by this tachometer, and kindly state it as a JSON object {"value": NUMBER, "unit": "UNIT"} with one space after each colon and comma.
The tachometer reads {"value": 1000, "unit": "rpm"}
